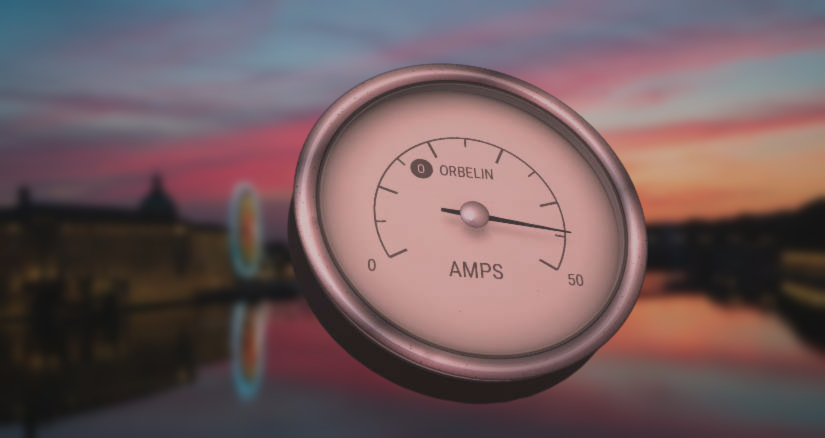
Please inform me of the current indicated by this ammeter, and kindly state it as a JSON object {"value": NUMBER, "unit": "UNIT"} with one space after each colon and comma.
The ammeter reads {"value": 45, "unit": "A"}
